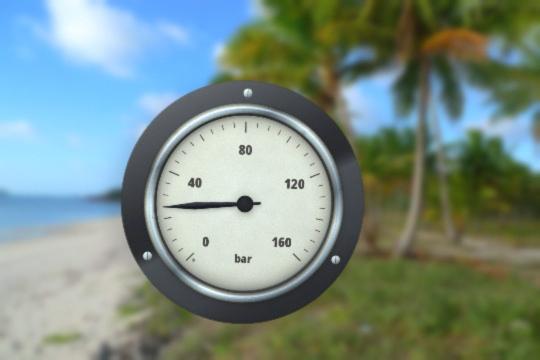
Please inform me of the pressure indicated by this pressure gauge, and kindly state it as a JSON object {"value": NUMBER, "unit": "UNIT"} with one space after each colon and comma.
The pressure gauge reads {"value": 25, "unit": "bar"}
